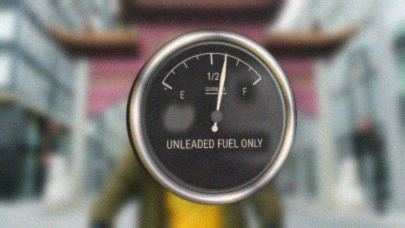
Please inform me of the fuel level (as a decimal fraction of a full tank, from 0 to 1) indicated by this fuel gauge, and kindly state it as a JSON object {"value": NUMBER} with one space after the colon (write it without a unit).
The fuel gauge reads {"value": 0.625}
